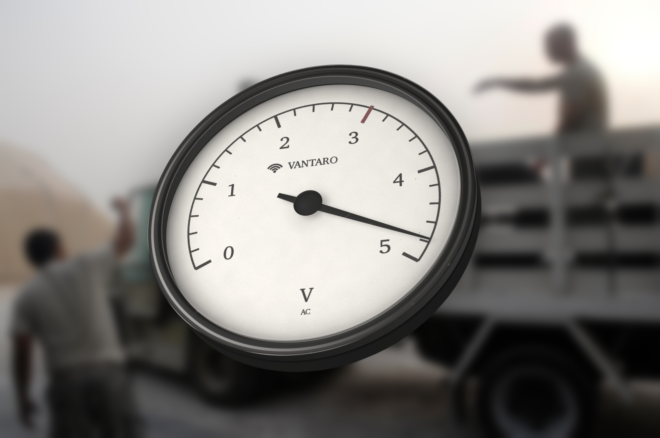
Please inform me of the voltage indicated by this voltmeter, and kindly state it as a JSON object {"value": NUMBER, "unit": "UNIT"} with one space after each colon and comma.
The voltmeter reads {"value": 4.8, "unit": "V"}
